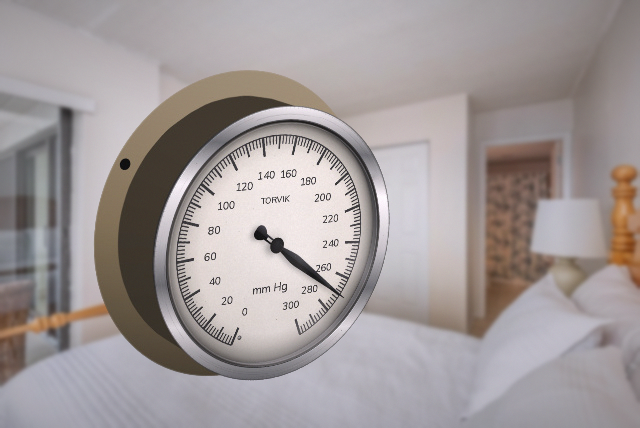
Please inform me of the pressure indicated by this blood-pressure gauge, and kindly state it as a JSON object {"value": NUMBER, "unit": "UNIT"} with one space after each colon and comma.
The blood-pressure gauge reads {"value": 270, "unit": "mmHg"}
